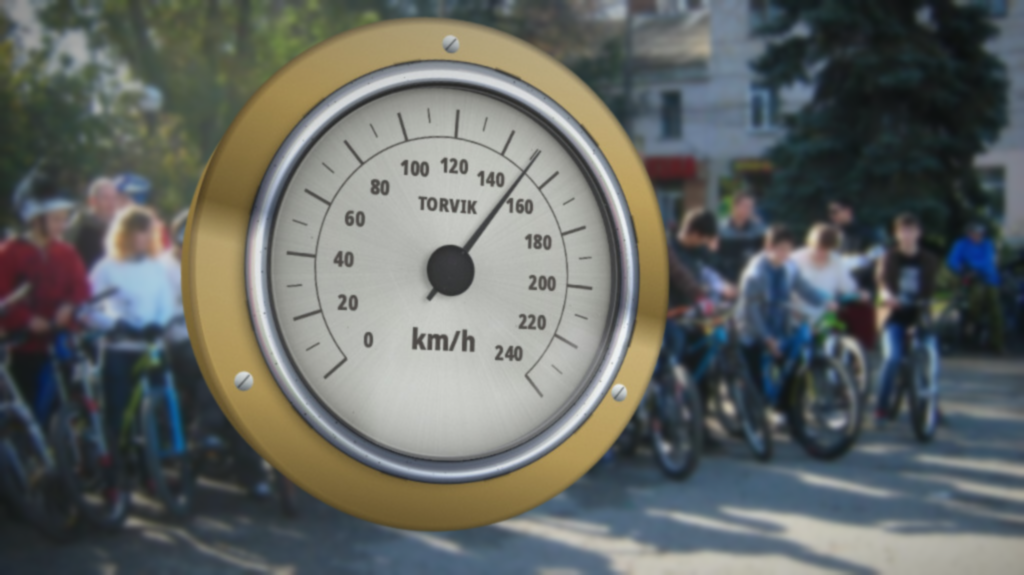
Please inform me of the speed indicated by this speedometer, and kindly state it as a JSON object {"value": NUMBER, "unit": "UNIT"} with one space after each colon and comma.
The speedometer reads {"value": 150, "unit": "km/h"}
